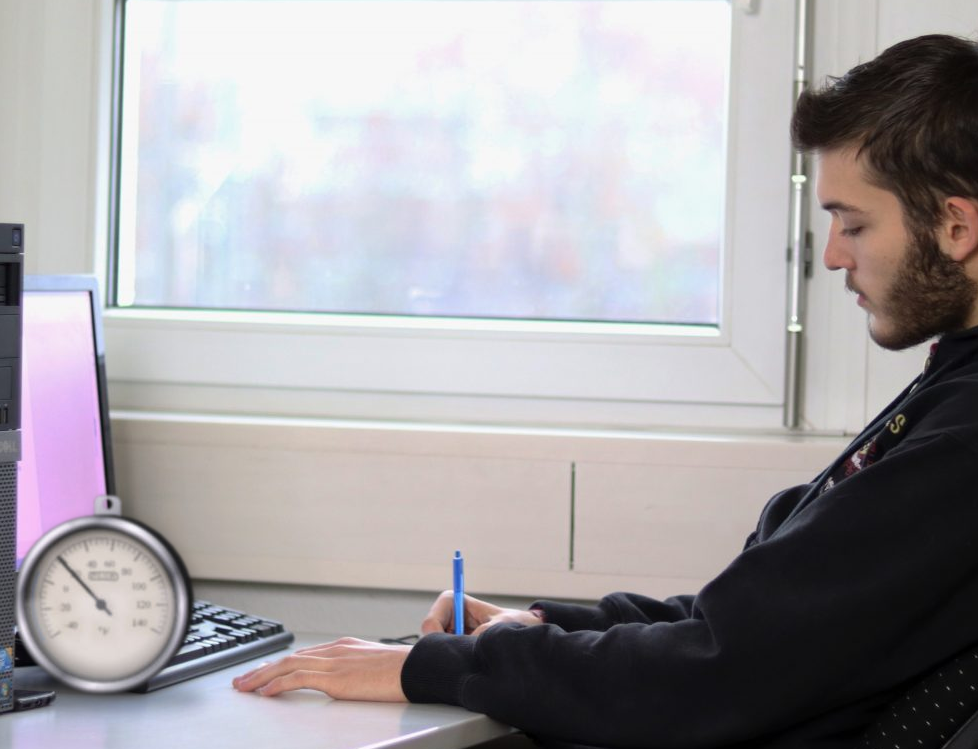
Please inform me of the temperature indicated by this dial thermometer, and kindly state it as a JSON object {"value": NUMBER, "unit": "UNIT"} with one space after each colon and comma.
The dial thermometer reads {"value": 20, "unit": "°F"}
